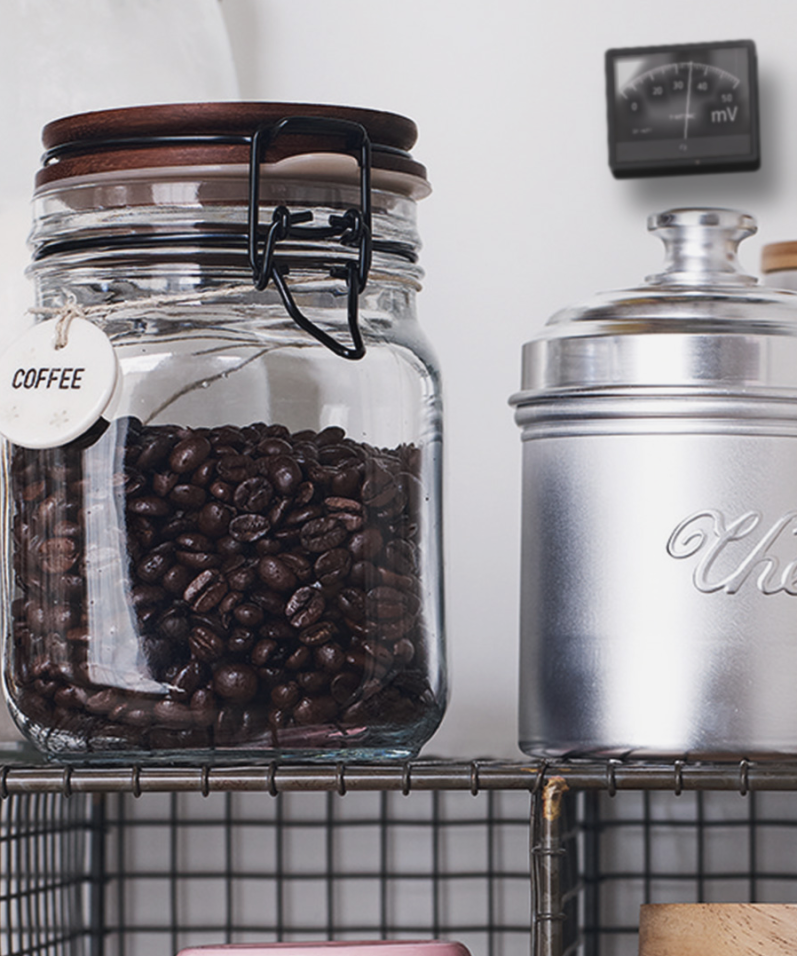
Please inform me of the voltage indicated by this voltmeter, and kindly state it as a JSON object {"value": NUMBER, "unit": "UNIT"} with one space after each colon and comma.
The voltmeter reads {"value": 35, "unit": "mV"}
